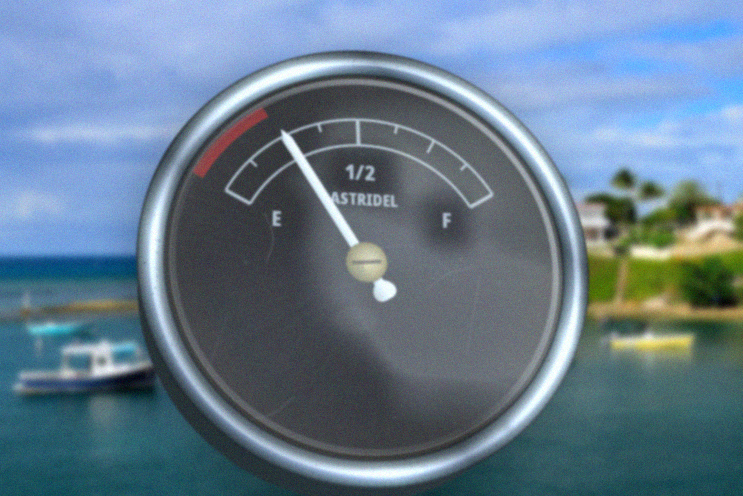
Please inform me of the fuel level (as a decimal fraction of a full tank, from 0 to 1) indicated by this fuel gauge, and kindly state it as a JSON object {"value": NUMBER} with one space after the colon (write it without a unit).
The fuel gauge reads {"value": 0.25}
